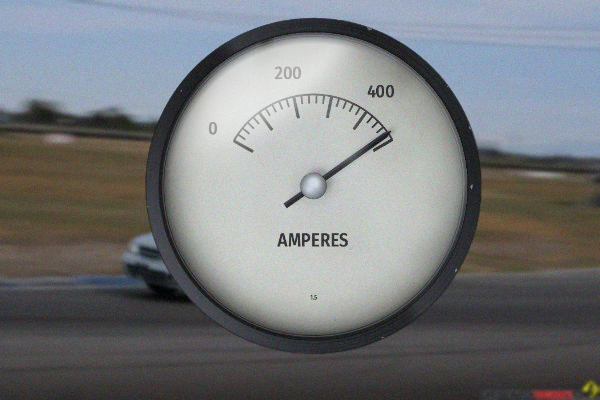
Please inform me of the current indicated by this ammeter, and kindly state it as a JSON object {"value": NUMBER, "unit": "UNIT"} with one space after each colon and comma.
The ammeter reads {"value": 480, "unit": "A"}
